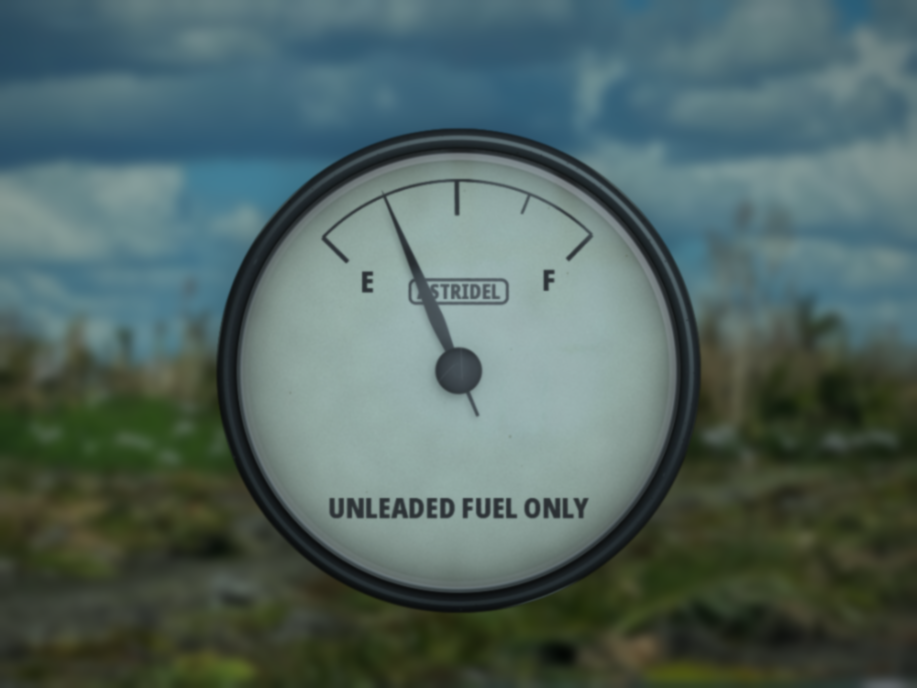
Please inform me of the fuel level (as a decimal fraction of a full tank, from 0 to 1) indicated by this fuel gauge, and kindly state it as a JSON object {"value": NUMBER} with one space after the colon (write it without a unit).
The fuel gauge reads {"value": 0.25}
